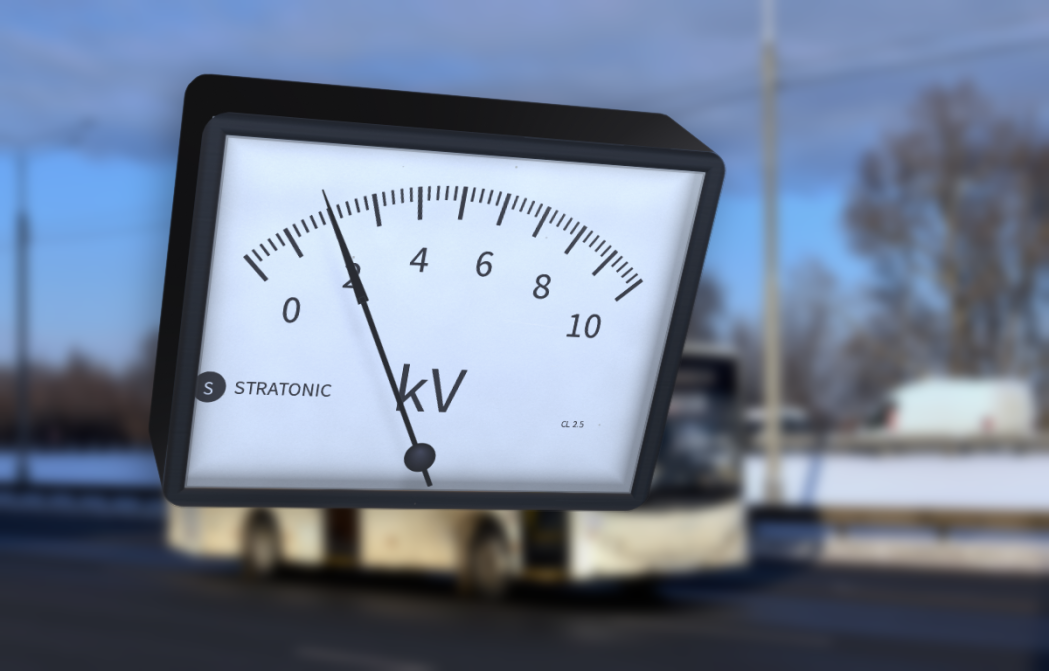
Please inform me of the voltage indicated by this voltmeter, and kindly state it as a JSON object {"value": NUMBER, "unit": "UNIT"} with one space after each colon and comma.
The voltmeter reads {"value": 2, "unit": "kV"}
